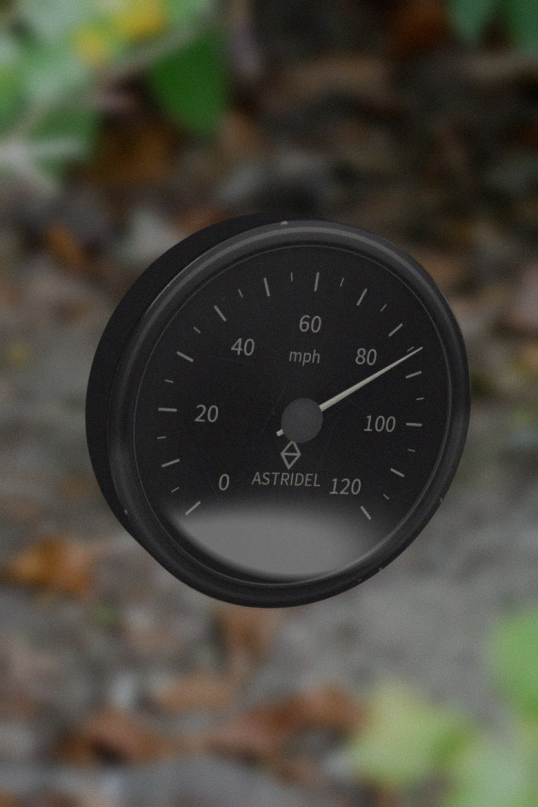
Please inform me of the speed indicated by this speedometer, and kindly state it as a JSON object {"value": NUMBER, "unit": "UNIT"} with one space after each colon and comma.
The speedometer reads {"value": 85, "unit": "mph"}
